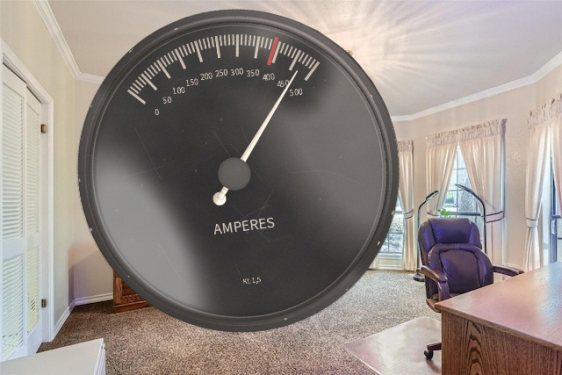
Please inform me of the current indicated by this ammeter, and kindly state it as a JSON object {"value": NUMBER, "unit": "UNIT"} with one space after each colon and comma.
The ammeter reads {"value": 470, "unit": "A"}
